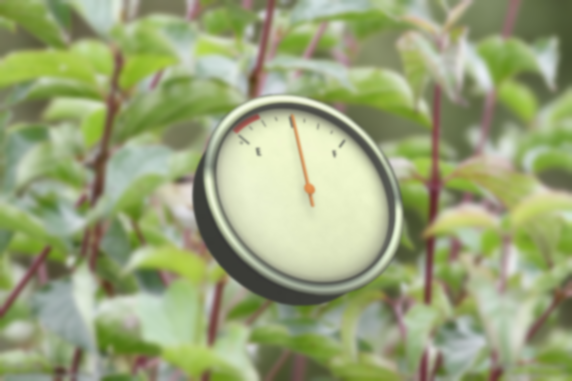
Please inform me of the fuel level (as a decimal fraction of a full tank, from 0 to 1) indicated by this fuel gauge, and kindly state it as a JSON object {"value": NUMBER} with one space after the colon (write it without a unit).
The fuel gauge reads {"value": 0.5}
